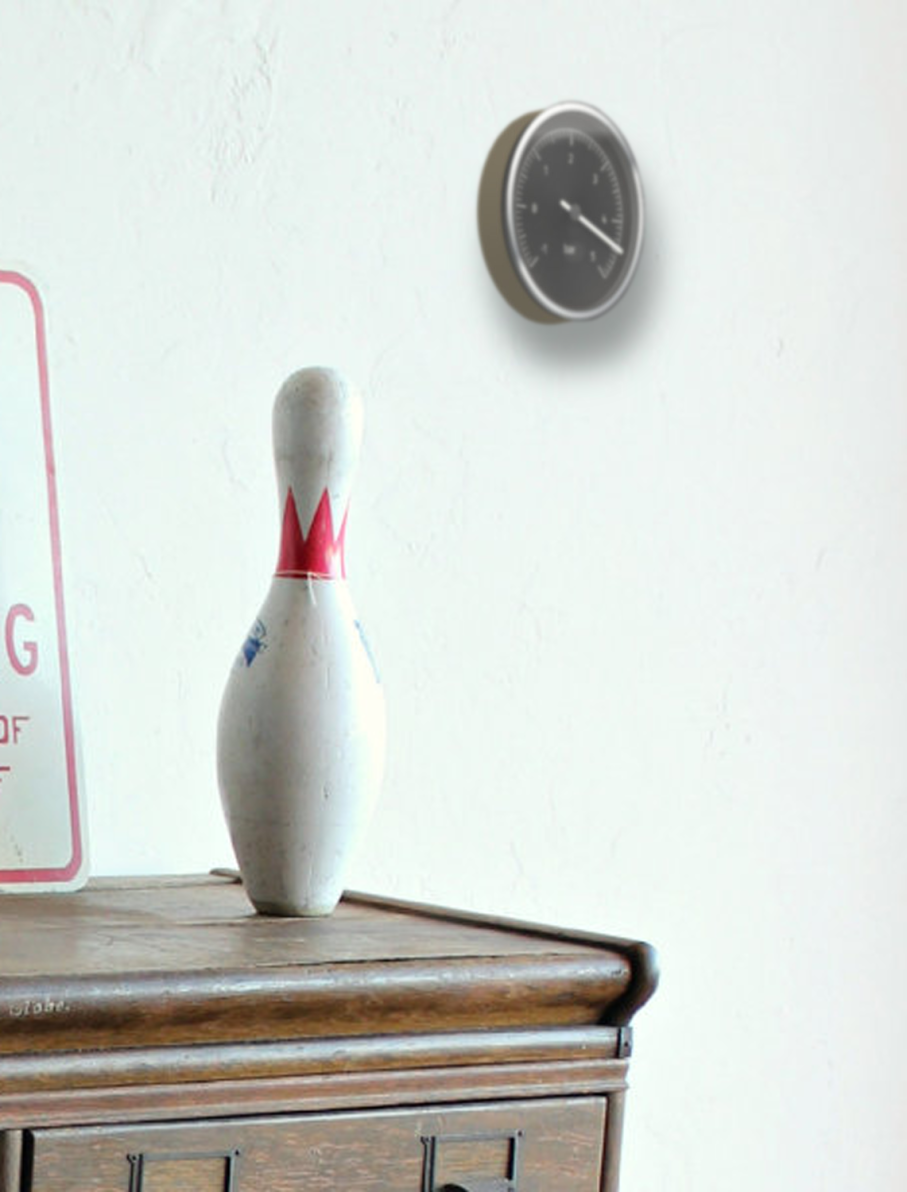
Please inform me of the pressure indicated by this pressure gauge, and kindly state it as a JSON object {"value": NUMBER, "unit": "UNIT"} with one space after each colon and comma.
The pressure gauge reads {"value": 4.5, "unit": "bar"}
